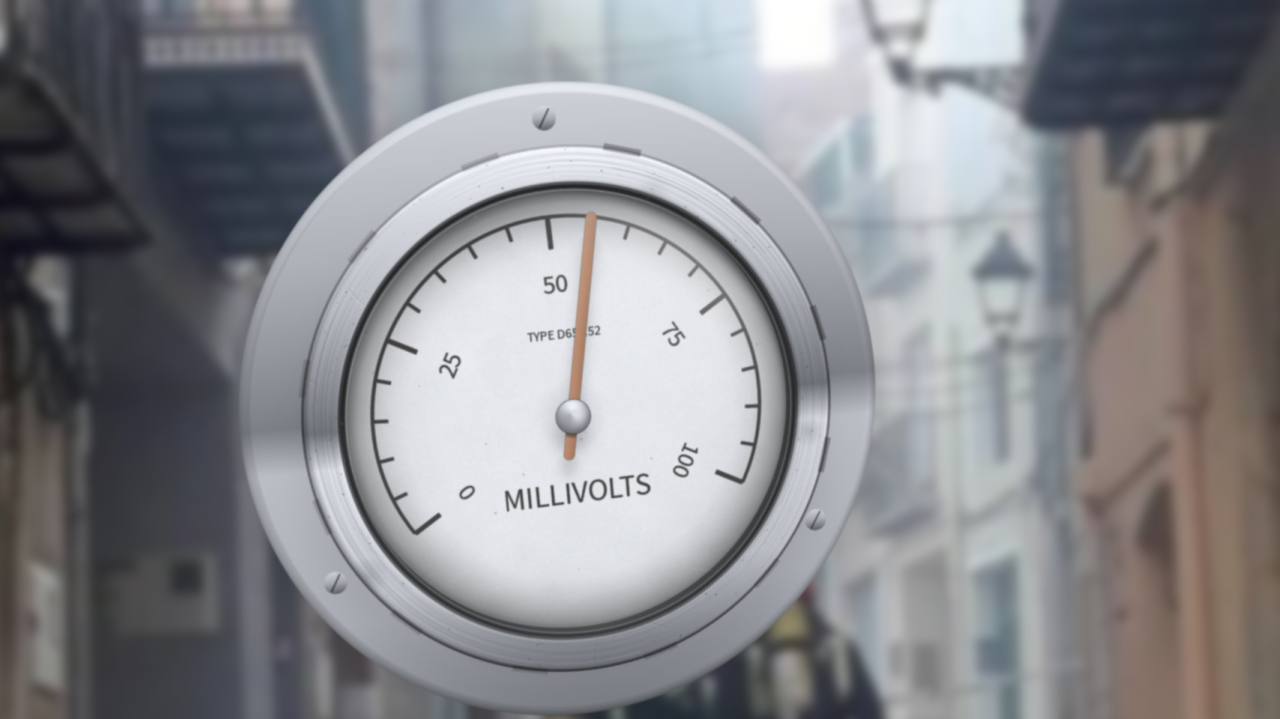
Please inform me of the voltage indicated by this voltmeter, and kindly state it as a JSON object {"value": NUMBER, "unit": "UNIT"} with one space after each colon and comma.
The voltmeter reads {"value": 55, "unit": "mV"}
